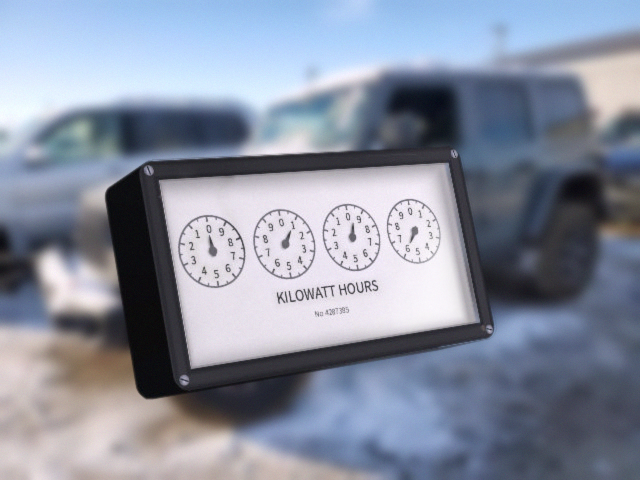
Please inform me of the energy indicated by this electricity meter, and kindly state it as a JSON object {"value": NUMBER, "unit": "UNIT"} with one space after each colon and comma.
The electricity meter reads {"value": 96, "unit": "kWh"}
